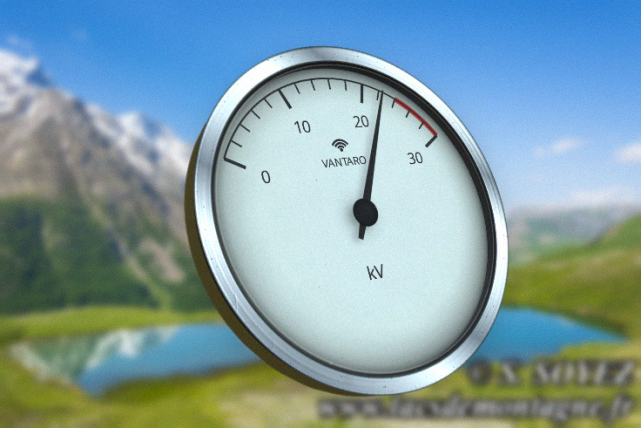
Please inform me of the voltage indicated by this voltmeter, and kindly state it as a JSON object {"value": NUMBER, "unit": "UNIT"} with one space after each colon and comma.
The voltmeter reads {"value": 22, "unit": "kV"}
